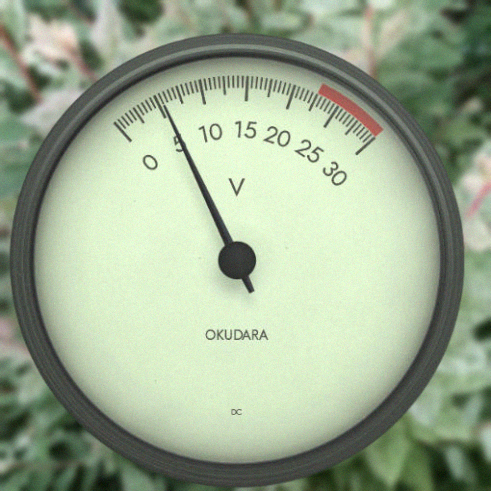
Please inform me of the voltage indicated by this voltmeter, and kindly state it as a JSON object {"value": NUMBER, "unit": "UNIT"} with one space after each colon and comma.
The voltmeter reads {"value": 5.5, "unit": "V"}
